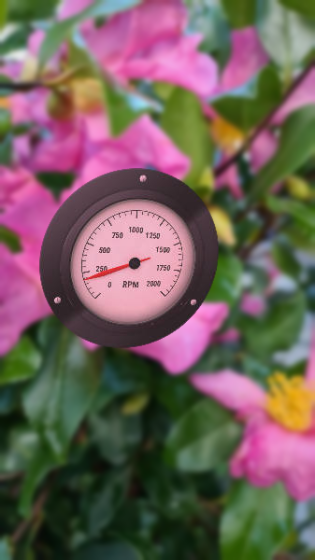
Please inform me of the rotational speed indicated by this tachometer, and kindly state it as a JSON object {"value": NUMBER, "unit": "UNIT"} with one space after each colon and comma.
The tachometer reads {"value": 200, "unit": "rpm"}
